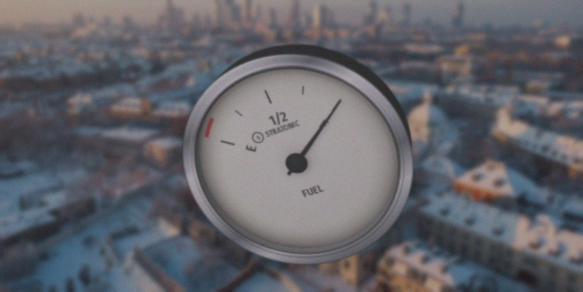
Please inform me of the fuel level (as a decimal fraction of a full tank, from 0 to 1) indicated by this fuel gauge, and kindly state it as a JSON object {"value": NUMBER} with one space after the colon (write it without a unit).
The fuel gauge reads {"value": 1}
